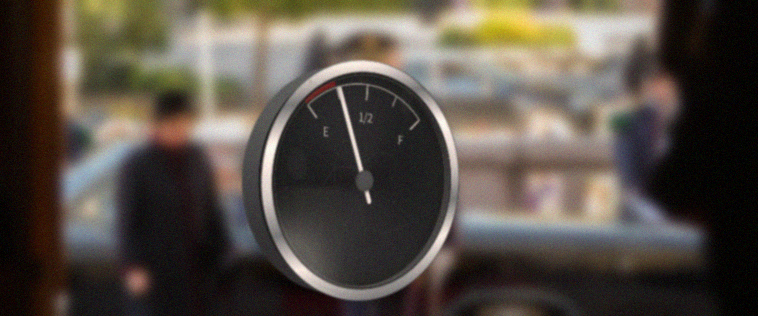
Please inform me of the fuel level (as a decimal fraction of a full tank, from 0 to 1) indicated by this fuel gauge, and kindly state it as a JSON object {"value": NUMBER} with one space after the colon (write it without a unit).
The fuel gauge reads {"value": 0.25}
